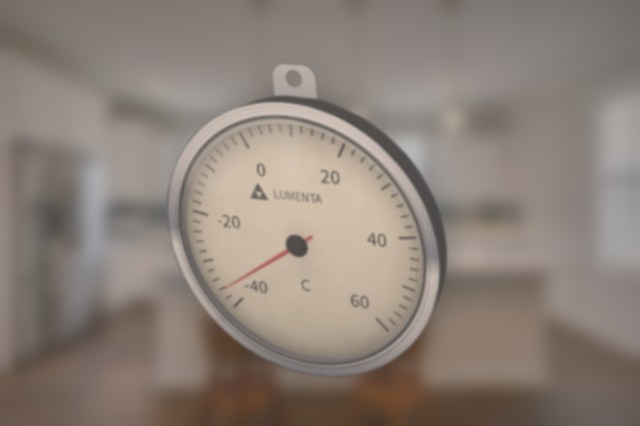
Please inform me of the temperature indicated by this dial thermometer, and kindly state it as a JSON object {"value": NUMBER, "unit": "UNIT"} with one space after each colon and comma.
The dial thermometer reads {"value": -36, "unit": "°C"}
